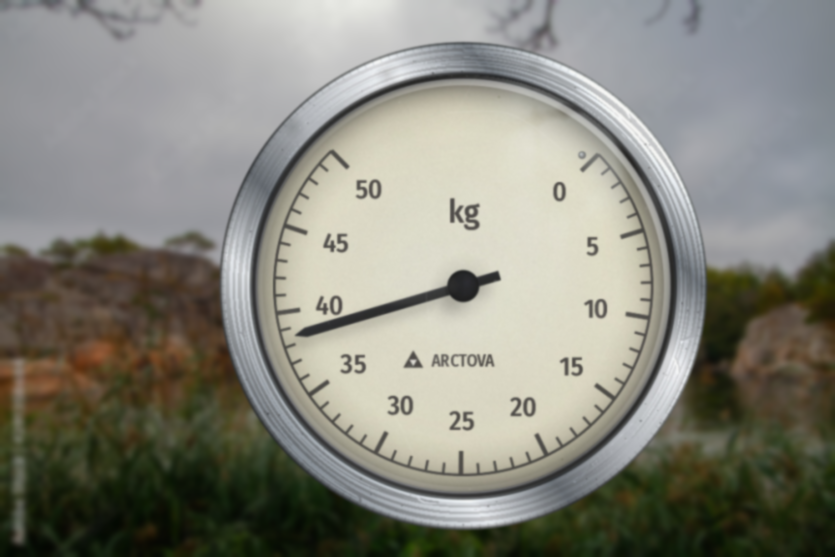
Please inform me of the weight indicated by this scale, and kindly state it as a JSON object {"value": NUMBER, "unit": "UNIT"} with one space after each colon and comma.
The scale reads {"value": 38.5, "unit": "kg"}
